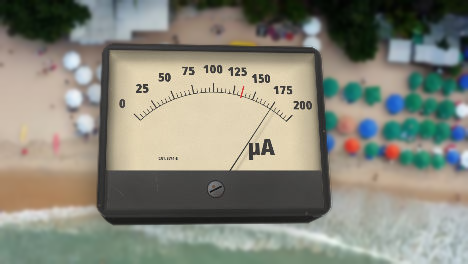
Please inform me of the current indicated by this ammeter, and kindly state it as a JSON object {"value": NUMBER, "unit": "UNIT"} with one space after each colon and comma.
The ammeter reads {"value": 175, "unit": "µA"}
